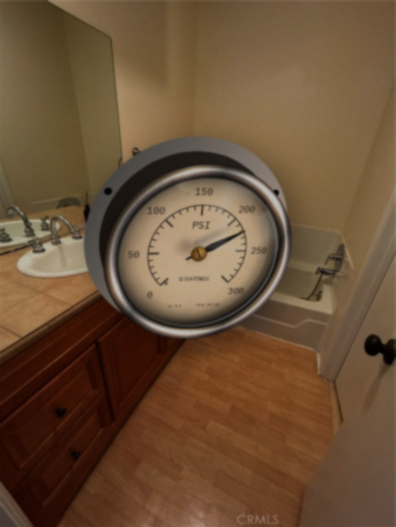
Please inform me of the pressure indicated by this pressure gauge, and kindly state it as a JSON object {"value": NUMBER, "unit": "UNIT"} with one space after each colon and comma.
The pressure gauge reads {"value": 220, "unit": "psi"}
